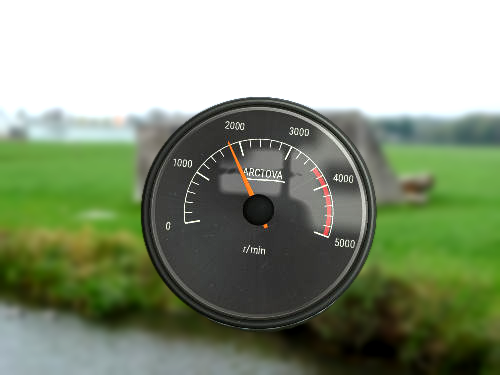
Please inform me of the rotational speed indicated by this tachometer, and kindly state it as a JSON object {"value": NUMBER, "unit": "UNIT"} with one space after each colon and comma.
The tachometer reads {"value": 1800, "unit": "rpm"}
